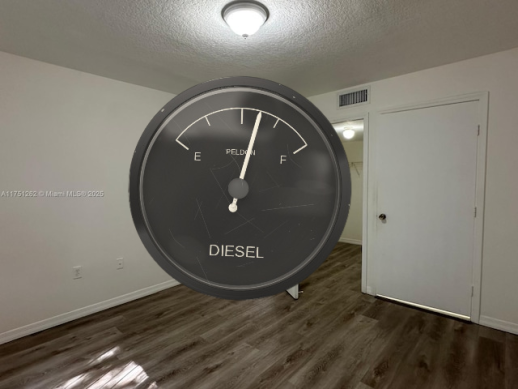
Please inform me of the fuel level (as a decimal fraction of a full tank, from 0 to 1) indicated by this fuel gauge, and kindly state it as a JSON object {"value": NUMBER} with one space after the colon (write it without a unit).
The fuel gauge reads {"value": 0.625}
